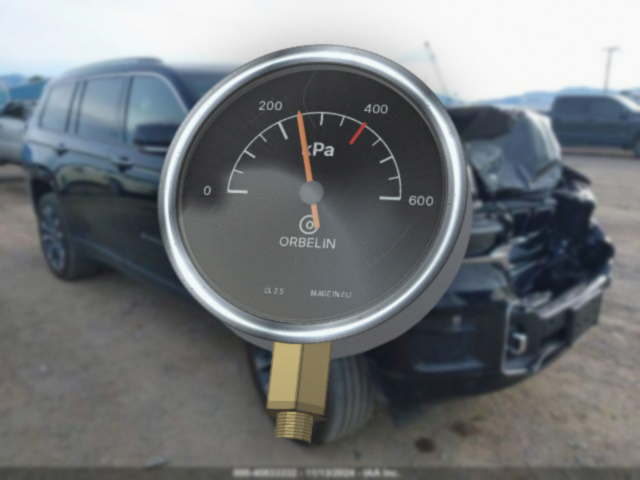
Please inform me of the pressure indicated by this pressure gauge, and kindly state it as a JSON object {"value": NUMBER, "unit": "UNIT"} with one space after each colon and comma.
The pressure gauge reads {"value": 250, "unit": "kPa"}
